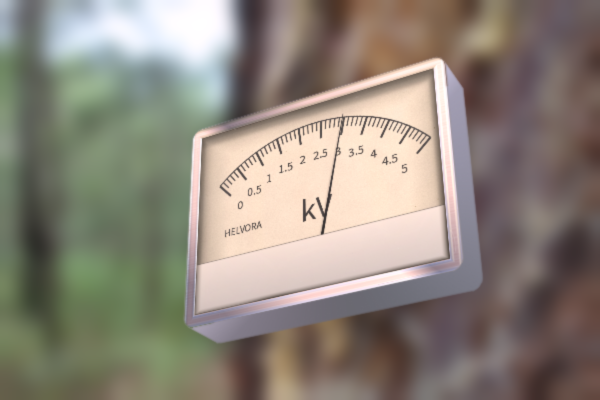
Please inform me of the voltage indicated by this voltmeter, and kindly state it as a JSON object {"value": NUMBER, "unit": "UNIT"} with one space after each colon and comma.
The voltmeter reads {"value": 3, "unit": "kV"}
